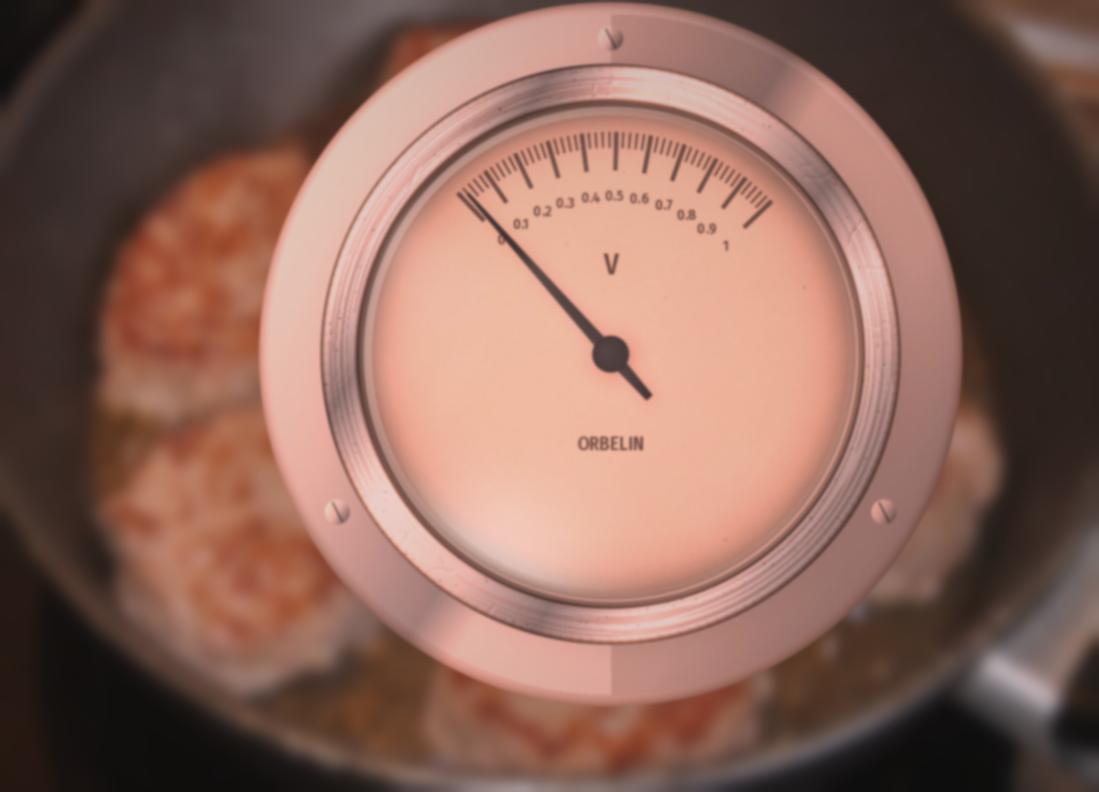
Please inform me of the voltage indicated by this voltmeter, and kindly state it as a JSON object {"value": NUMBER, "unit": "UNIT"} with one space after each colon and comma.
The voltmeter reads {"value": 0.02, "unit": "V"}
